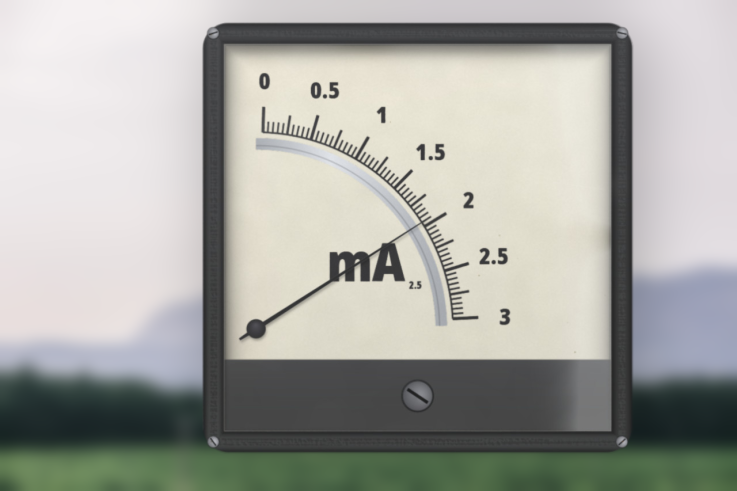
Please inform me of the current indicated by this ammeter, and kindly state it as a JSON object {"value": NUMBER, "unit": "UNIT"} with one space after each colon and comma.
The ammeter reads {"value": 1.95, "unit": "mA"}
